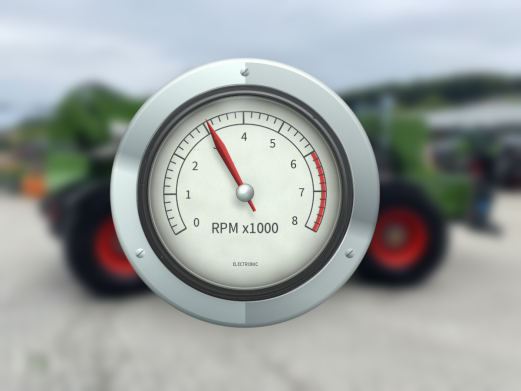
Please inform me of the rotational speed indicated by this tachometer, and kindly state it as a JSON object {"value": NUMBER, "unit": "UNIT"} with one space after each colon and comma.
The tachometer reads {"value": 3100, "unit": "rpm"}
